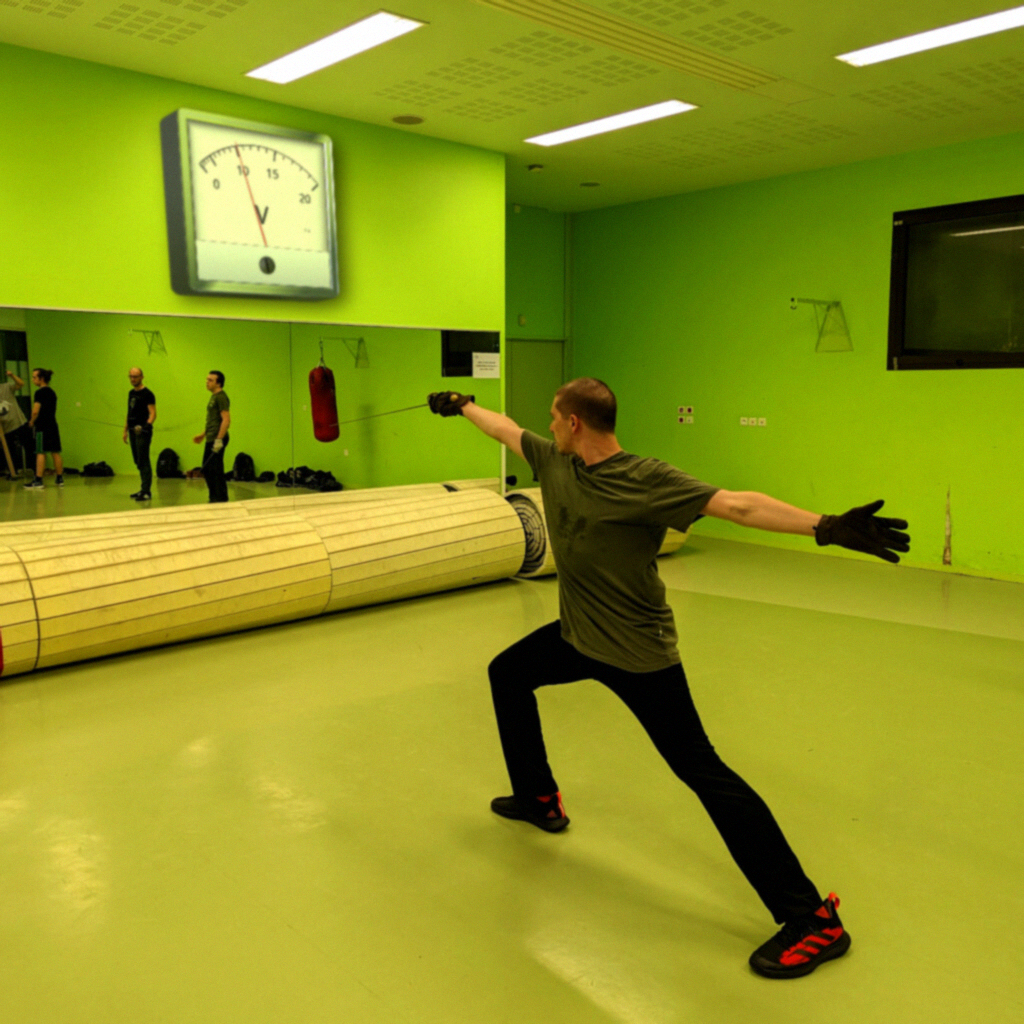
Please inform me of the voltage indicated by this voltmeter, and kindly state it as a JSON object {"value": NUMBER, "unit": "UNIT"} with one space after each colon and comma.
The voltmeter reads {"value": 10, "unit": "V"}
